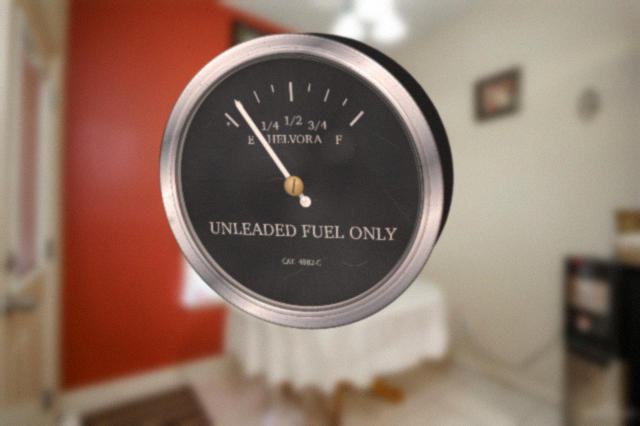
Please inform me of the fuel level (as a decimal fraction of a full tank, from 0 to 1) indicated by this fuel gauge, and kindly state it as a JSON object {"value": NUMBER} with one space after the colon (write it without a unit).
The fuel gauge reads {"value": 0.125}
